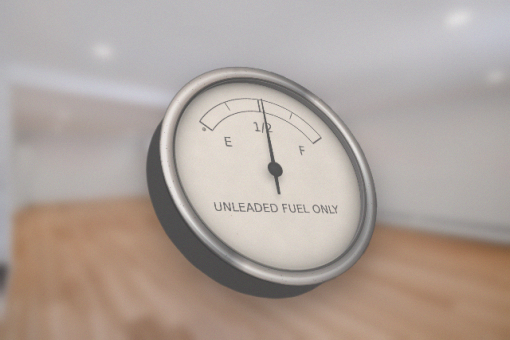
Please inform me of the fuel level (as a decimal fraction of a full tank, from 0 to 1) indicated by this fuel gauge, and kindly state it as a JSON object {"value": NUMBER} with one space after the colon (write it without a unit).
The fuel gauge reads {"value": 0.5}
